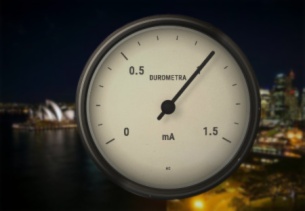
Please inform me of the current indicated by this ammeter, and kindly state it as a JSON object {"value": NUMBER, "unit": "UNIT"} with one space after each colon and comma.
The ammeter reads {"value": 1, "unit": "mA"}
